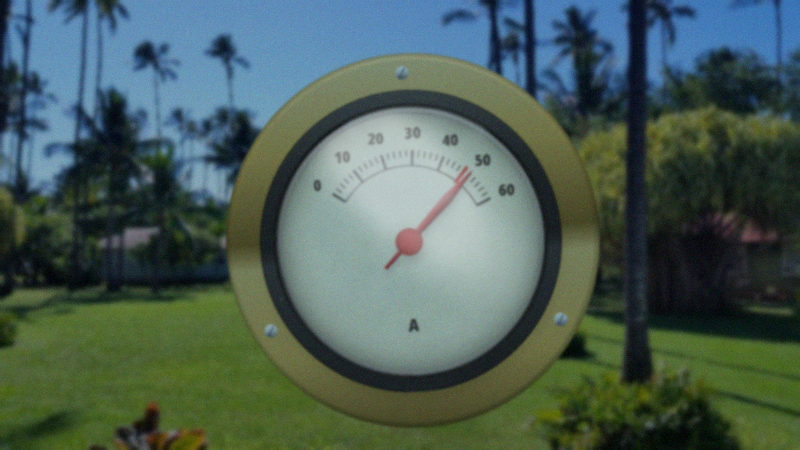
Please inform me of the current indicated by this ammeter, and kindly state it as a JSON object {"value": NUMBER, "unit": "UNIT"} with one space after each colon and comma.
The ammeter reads {"value": 50, "unit": "A"}
